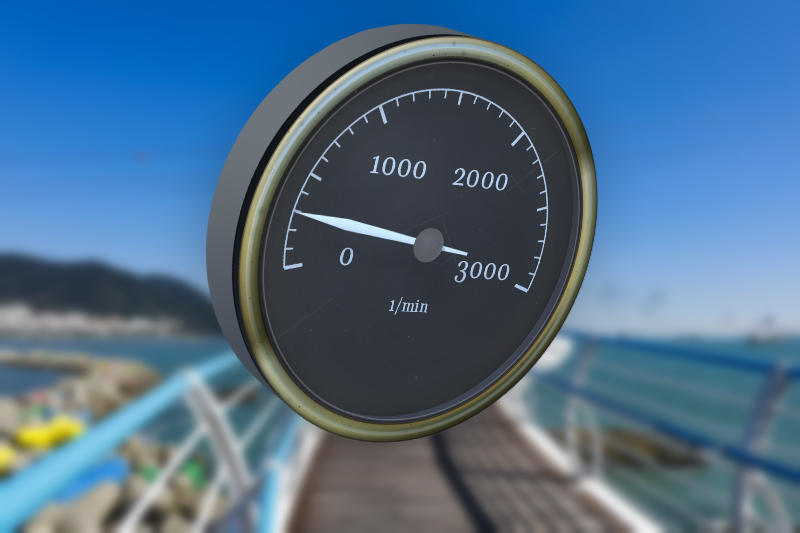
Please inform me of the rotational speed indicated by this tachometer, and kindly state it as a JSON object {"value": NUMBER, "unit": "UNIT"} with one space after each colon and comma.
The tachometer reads {"value": 300, "unit": "rpm"}
